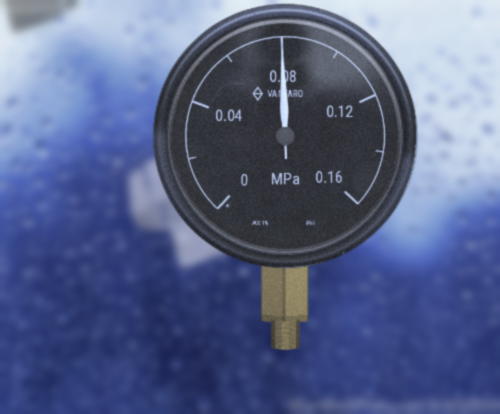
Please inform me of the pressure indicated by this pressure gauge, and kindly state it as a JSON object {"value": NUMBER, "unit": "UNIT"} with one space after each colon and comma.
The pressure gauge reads {"value": 0.08, "unit": "MPa"}
